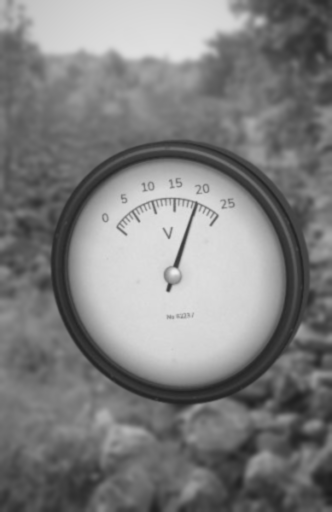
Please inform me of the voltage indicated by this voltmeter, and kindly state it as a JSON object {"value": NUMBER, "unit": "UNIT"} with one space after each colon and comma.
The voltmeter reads {"value": 20, "unit": "V"}
